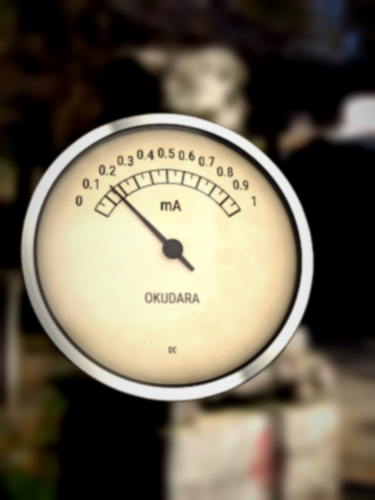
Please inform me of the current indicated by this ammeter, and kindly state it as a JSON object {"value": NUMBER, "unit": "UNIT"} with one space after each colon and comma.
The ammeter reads {"value": 0.15, "unit": "mA"}
